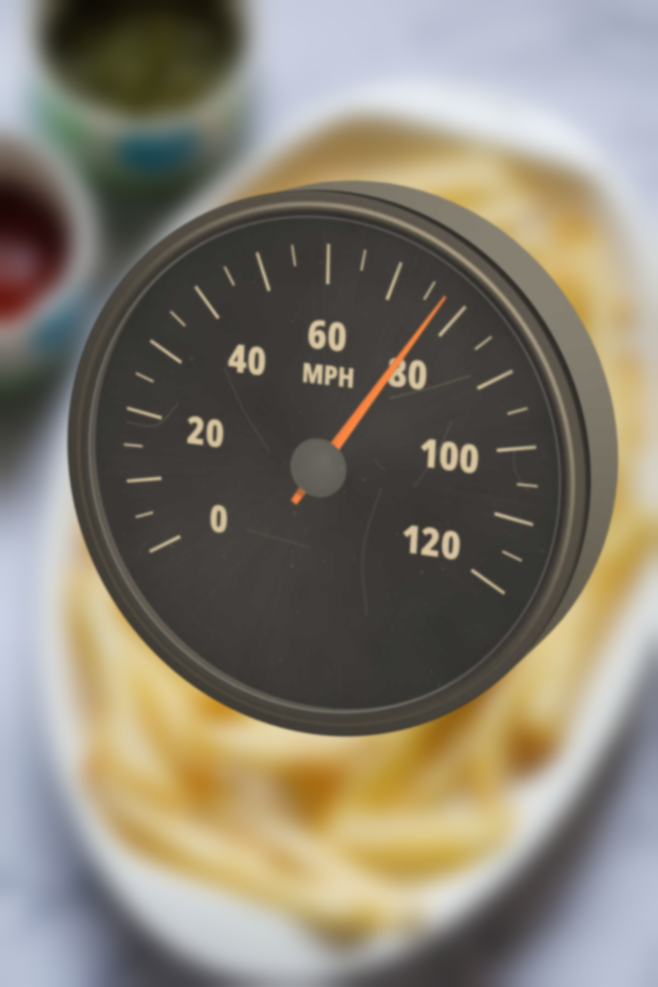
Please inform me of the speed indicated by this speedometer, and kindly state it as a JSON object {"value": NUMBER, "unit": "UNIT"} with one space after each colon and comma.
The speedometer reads {"value": 77.5, "unit": "mph"}
